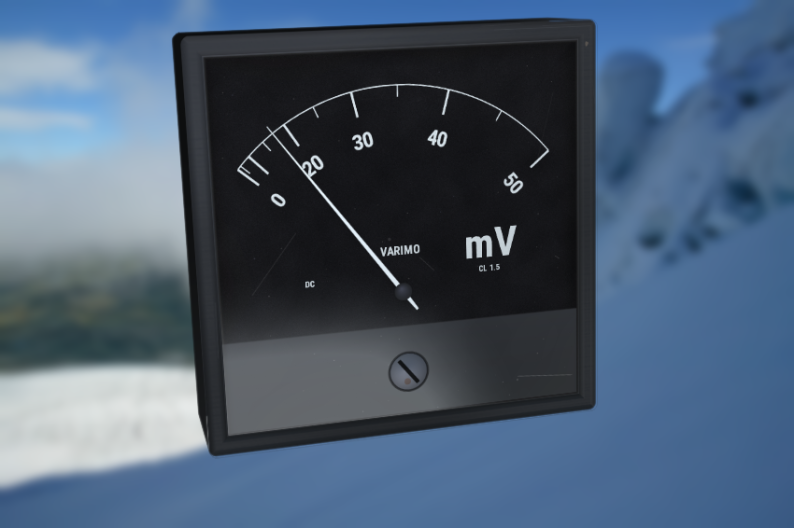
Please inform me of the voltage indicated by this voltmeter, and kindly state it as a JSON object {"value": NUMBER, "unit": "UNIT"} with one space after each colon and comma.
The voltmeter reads {"value": 17.5, "unit": "mV"}
